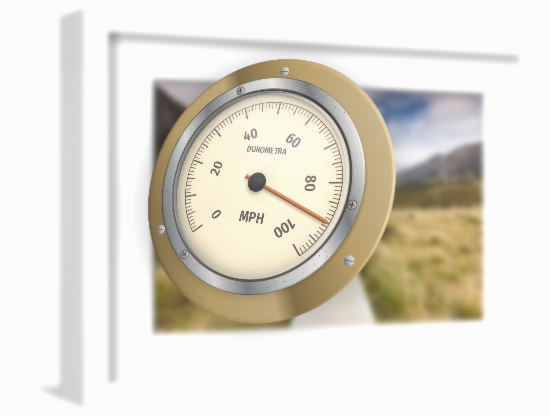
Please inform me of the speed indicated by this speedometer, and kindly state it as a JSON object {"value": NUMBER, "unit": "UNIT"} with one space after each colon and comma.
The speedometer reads {"value": 90, "unit": "mph"}
